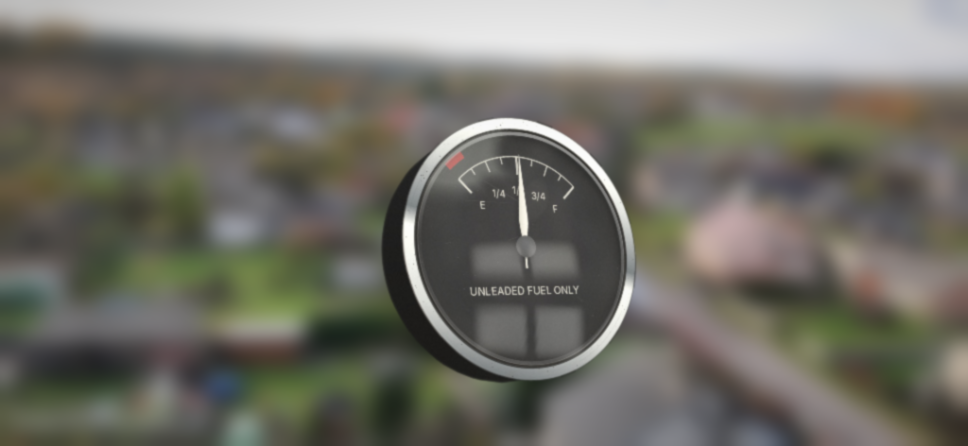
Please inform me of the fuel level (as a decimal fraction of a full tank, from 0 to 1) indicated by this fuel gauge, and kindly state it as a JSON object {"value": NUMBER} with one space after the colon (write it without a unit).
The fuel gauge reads {"value": 0.5}
